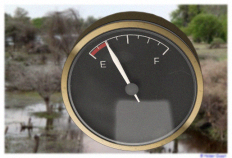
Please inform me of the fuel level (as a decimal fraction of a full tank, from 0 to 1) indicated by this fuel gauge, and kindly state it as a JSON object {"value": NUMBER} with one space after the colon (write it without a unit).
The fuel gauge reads {"value": 0.25}
